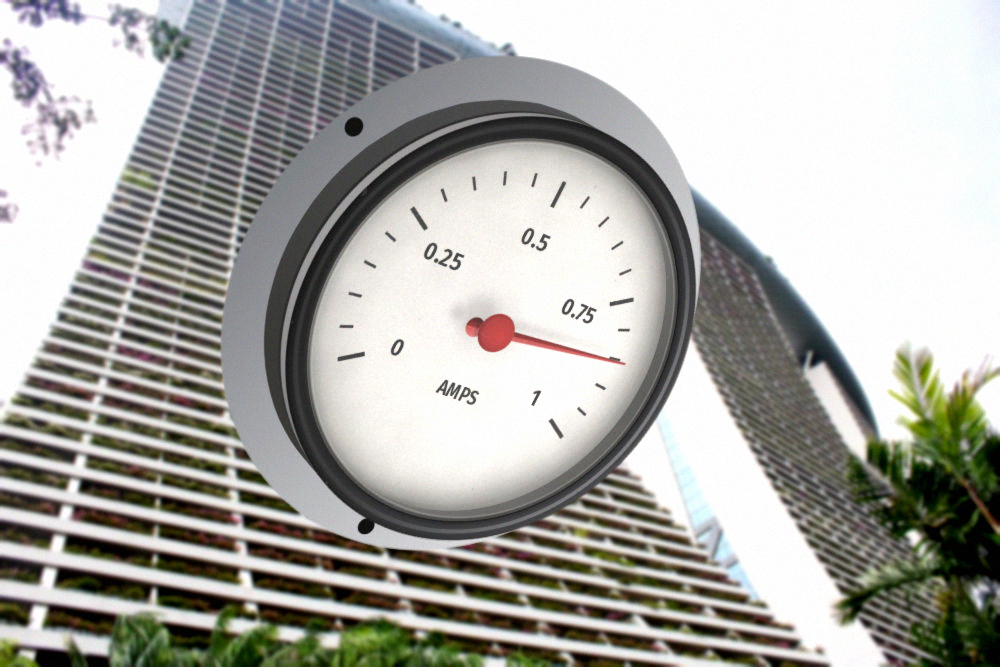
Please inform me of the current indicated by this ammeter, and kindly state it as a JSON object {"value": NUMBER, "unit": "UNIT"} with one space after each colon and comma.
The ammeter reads {"value": 0.85, "unit": "A"}
